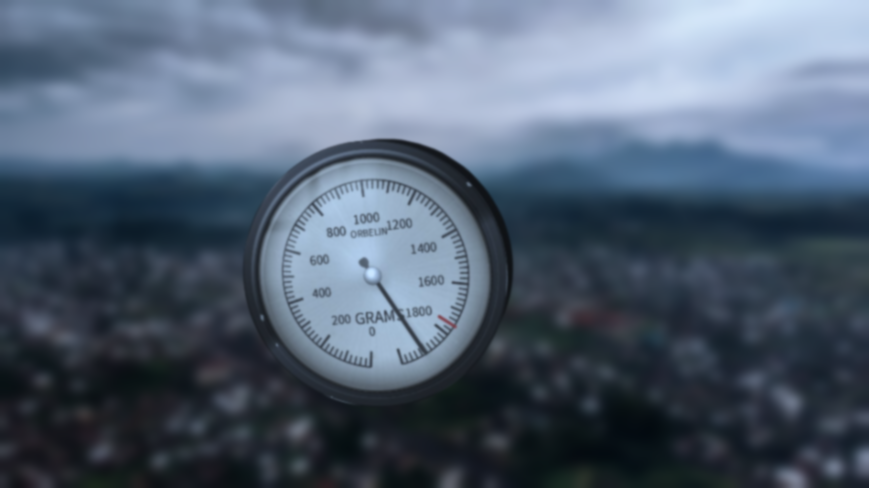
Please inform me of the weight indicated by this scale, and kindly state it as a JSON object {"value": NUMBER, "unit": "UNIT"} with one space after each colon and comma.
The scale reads {"value": 1900, "unit": "g"}
